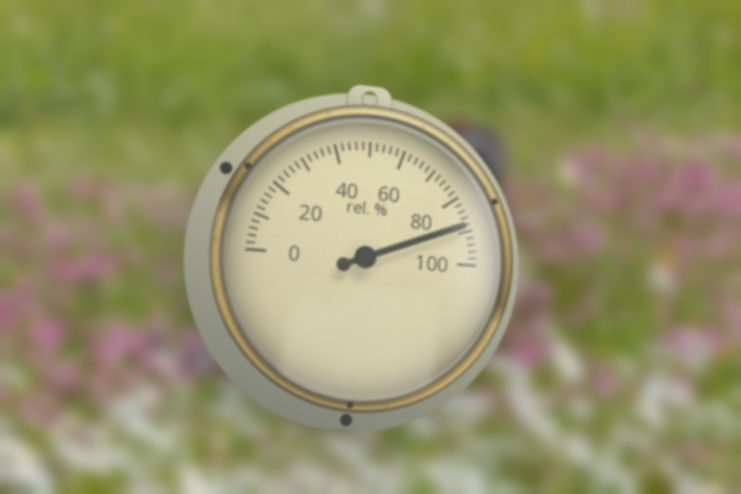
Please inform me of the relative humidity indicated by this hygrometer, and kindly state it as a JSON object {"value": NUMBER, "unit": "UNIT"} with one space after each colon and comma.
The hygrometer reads {"value": 88, "unit": "%"}
